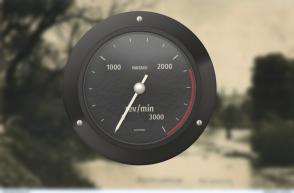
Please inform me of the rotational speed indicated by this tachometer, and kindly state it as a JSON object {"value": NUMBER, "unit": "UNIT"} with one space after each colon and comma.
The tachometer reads {"value": 0, "unit": "rpm"}
